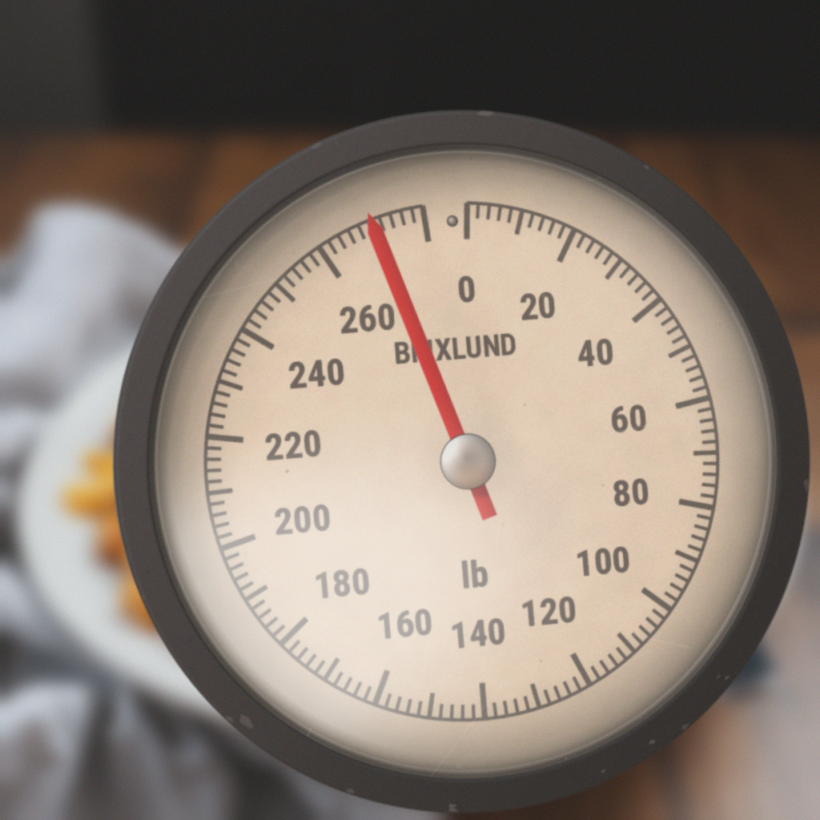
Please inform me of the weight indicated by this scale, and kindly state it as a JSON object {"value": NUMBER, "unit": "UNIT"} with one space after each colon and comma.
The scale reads {"value": 270, "unit": "lb"}
